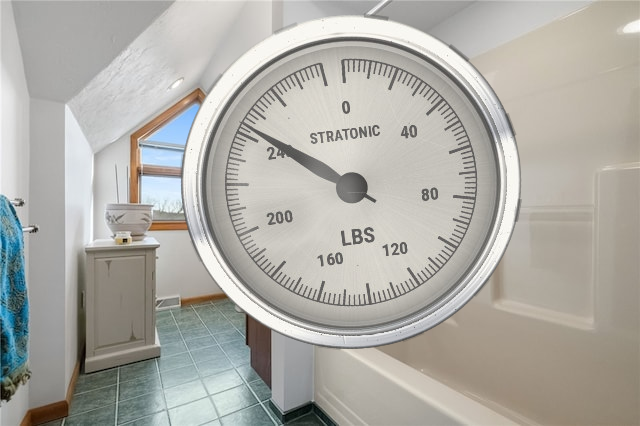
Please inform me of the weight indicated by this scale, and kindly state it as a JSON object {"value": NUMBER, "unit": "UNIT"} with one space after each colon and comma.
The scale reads {"value": 244, "unit": "lb"}
